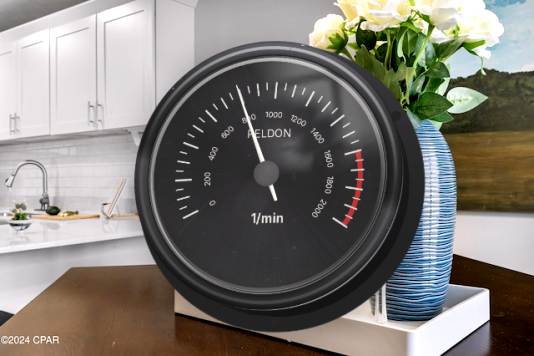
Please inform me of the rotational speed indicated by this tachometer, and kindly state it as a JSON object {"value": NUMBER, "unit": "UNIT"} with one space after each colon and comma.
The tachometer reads {"value": 800, "unit": "rpm"}
